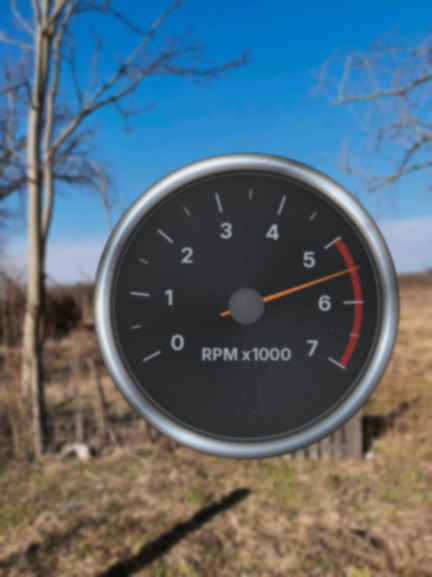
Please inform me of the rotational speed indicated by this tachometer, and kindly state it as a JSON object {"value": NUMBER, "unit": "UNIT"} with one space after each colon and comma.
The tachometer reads {"value": 5500, "unit": "rpm"}
